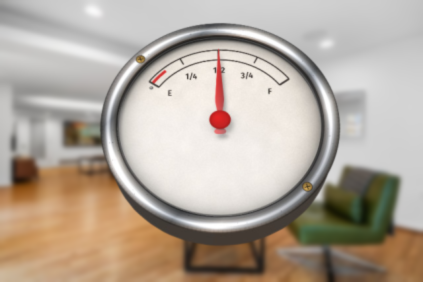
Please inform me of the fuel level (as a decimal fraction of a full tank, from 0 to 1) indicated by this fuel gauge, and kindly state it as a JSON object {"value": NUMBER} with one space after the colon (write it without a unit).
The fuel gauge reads {"value": 0.5}
